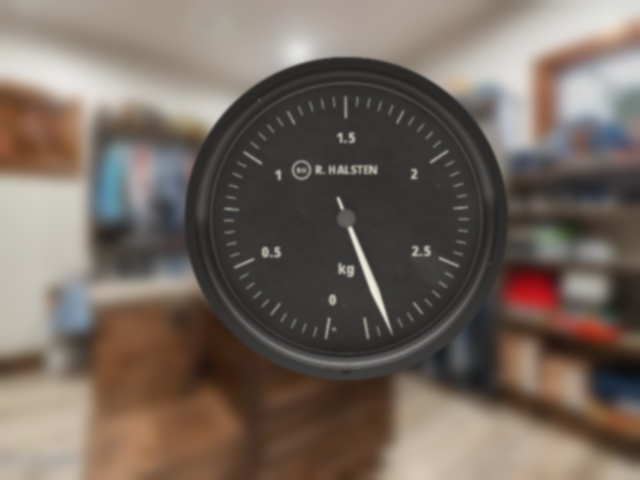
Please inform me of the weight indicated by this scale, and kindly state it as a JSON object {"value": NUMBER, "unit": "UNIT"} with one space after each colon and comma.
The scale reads {"value": 2.9, "unit": "kg"}
